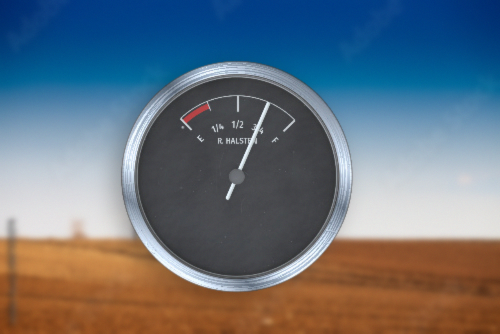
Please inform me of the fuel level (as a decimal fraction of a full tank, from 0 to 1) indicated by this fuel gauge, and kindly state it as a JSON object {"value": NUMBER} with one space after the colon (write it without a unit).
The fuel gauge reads {"value": 0.75}
